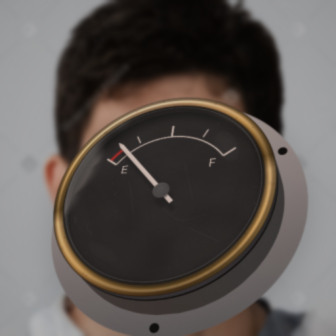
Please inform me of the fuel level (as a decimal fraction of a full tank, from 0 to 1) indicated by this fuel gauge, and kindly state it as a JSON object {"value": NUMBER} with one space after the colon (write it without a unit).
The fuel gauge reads {"value": 0.125}
